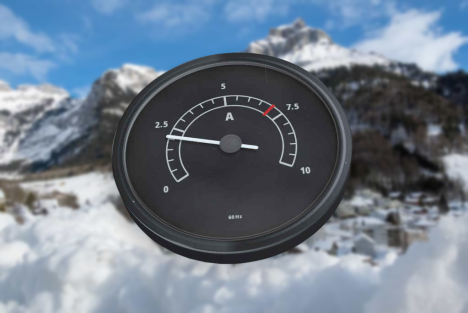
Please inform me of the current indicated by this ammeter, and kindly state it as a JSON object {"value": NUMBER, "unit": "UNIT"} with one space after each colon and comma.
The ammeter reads {"value": 2, "unit": "A"}
